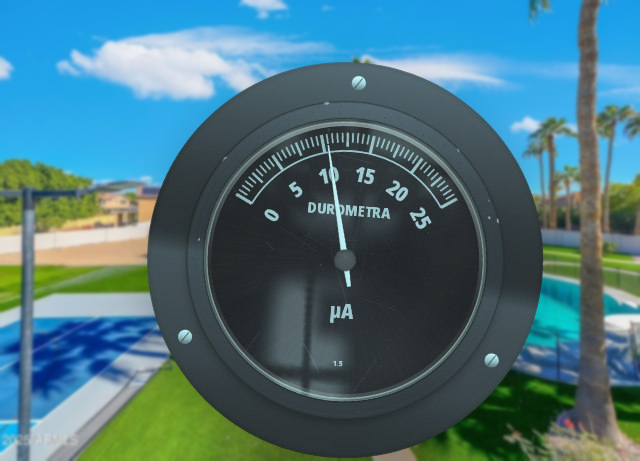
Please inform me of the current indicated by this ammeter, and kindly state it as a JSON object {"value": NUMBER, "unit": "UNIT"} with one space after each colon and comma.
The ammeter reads {"value": 10.5, "unit": "µA"}
